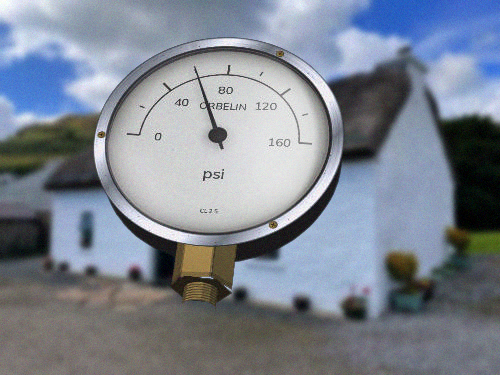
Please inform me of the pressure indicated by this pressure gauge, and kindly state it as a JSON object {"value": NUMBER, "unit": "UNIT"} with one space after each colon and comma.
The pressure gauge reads {"value": 60, "unit": "psi"}
